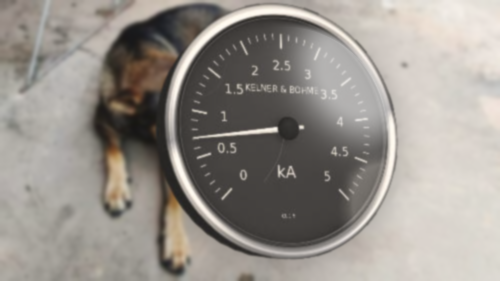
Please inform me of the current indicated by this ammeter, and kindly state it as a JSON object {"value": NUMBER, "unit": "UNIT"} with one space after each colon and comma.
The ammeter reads {"value": 0.7, "unit": "kA"}
